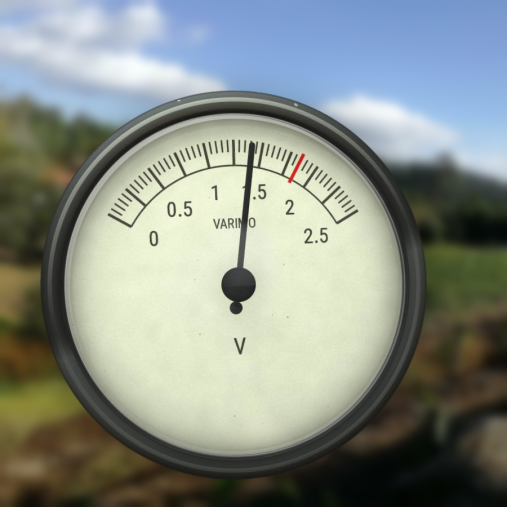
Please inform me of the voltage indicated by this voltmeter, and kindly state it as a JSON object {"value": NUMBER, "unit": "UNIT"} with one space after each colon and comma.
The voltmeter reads {"value": 1.4, "unit": "V"}
